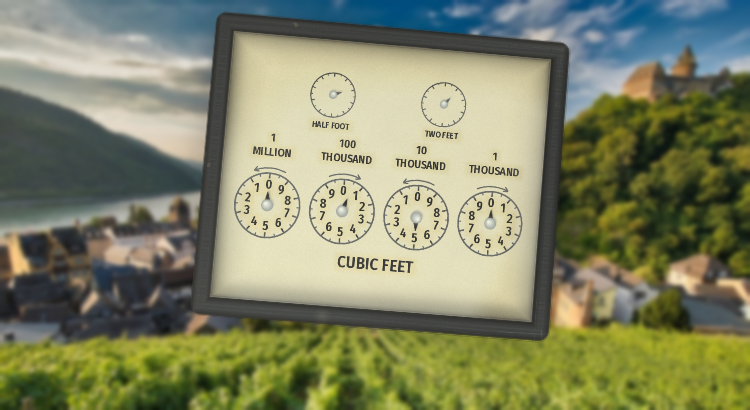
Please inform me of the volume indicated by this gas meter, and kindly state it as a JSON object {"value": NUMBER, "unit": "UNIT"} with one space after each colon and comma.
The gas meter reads {"value": 5000, "unit": "ft³"}
